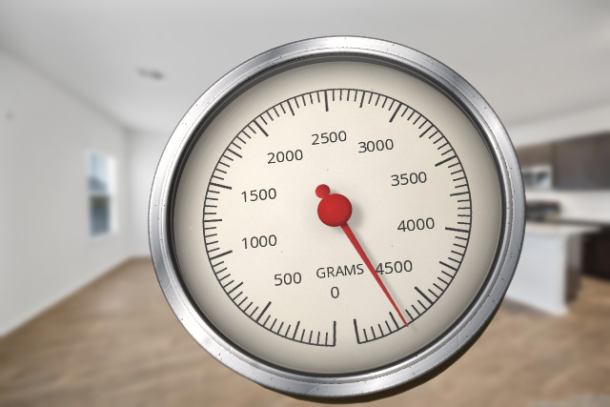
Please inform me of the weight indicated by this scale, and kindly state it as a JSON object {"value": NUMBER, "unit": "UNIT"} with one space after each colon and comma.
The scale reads {"value": 4700, "unit": "g"}
